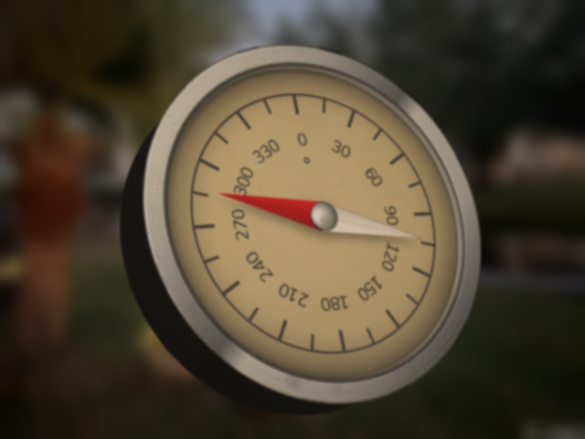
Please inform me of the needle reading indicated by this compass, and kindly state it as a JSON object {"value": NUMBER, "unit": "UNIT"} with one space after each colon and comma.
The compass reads {"value": 285, "unit": "°"}
